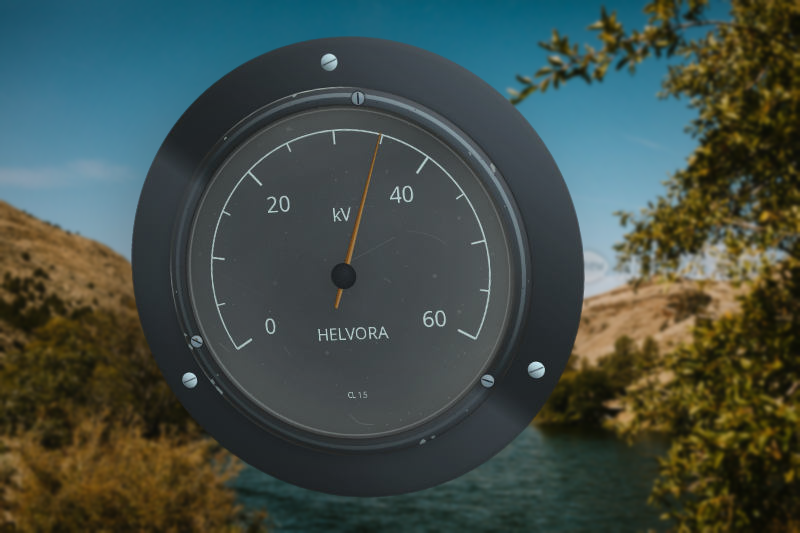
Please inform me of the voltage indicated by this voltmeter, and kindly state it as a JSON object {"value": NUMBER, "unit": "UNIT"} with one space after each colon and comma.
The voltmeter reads {"value": 35, "unit": "kV"}
